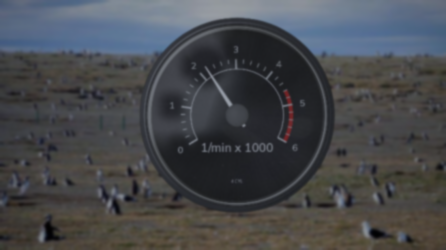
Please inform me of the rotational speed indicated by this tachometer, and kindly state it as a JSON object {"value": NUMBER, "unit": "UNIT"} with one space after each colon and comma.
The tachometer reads {"value": 2200, "unit": "rpm"}
